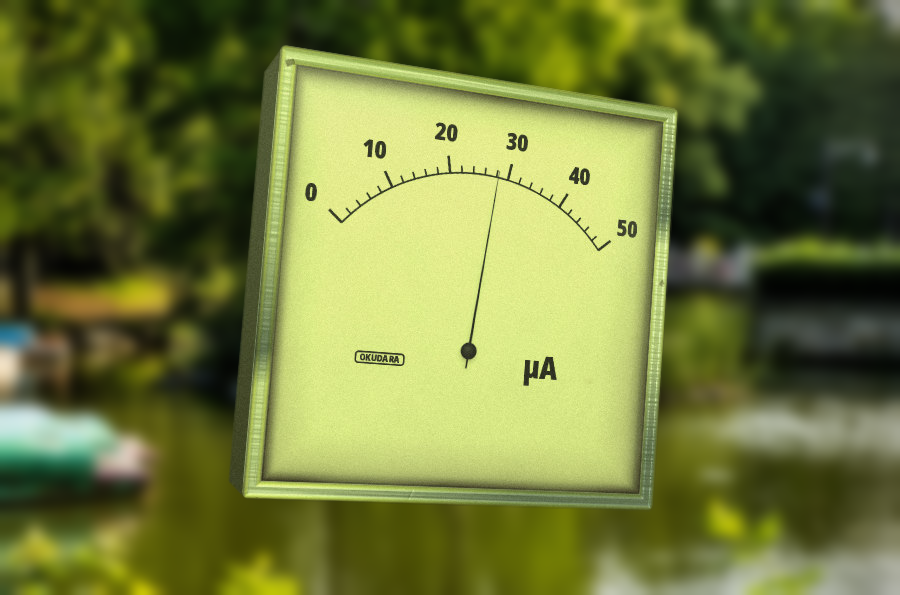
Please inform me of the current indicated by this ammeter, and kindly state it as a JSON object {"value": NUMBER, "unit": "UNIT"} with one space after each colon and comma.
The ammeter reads {"value": 28, "unit": "µA"}
